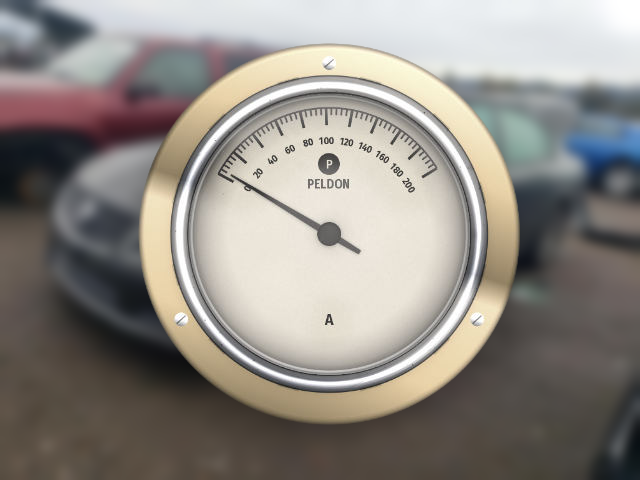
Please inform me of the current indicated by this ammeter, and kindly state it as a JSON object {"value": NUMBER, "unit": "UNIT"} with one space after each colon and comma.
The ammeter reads {"value": 4, "unit": "A"}
